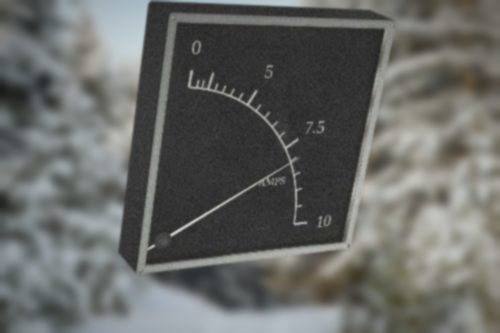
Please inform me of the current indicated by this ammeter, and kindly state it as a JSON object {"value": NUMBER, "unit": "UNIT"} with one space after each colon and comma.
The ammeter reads {"value": 8, "unit": "A"}
